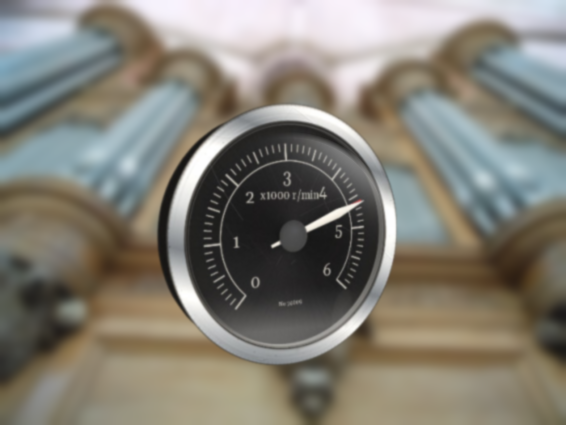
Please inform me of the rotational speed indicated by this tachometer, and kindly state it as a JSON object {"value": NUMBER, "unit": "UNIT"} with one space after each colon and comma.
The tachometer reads {"value": 4600, "unit": "rpm"}
